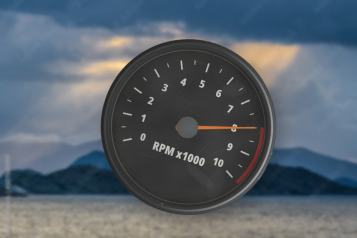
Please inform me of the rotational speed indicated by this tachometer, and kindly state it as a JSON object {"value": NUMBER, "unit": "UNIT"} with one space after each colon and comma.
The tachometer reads {"value": 8000, "unit": "rpm"}
